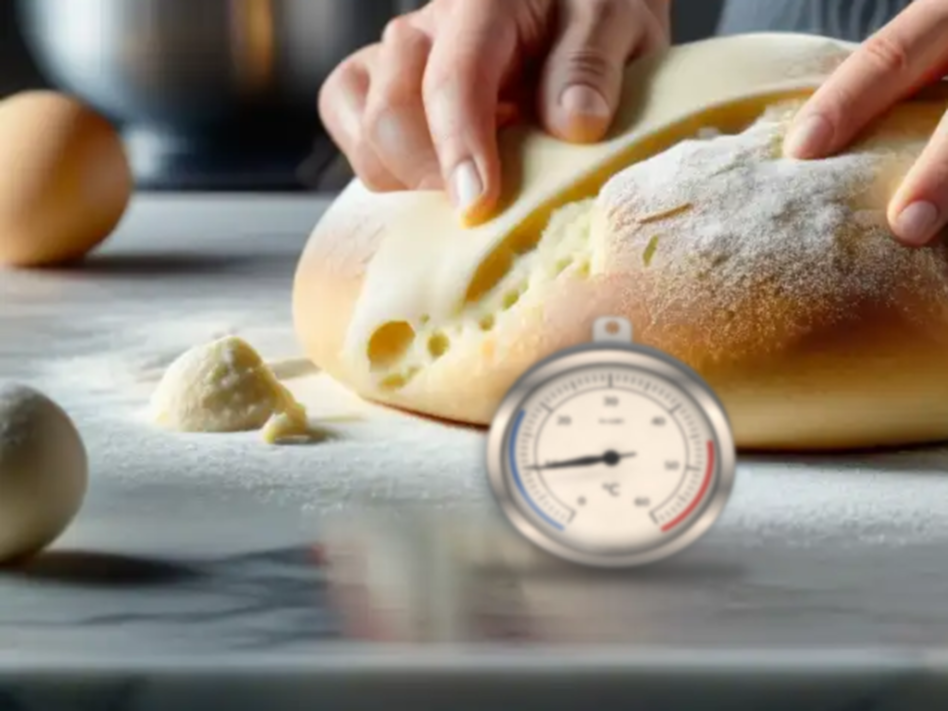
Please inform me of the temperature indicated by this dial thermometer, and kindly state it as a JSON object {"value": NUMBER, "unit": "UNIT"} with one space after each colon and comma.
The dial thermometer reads {"value": 10, "unit": "°C"}
